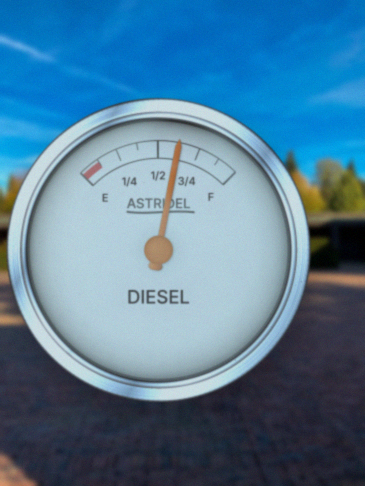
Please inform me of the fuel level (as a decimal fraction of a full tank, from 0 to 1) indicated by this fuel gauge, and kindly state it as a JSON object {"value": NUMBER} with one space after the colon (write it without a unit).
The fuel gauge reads {"value": 0.625}
